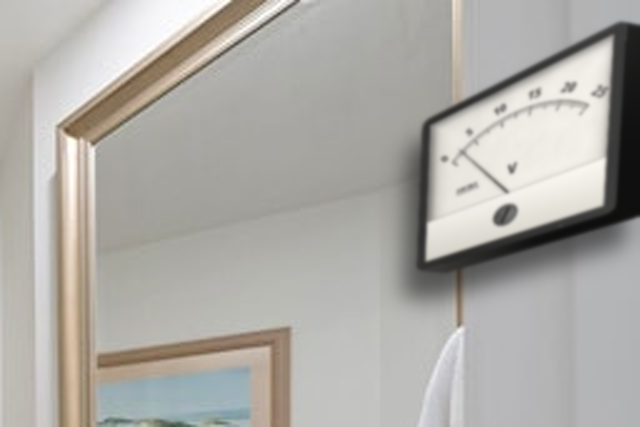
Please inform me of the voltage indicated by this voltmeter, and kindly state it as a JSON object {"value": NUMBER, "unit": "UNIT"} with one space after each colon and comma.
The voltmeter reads {"value": 2.5, "unit": "V"}
